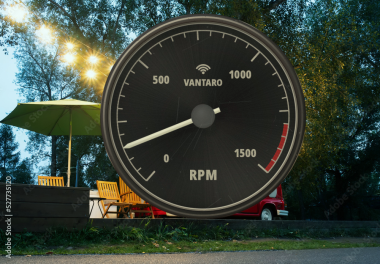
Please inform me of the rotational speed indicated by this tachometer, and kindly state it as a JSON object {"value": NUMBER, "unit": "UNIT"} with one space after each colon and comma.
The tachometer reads {"value": 150, "unit": "rpm"}
